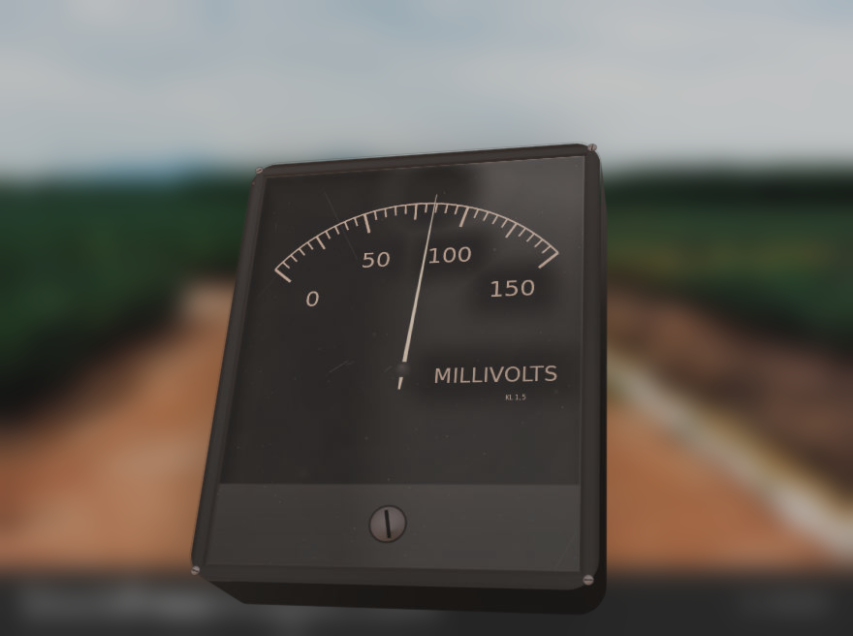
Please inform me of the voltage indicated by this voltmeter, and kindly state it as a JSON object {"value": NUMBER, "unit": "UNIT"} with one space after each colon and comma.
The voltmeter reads {"value": 85, "unit": "mV"}
